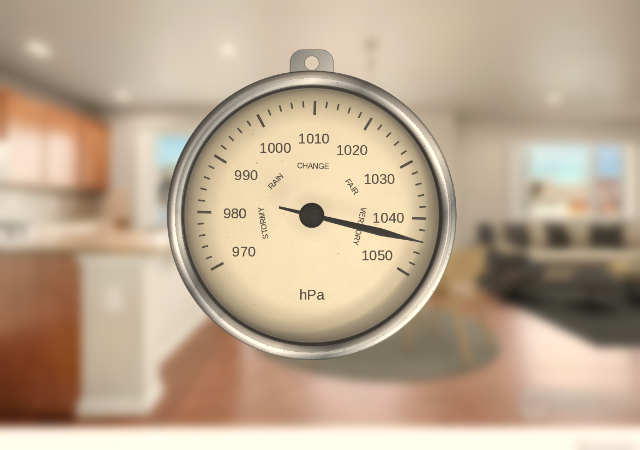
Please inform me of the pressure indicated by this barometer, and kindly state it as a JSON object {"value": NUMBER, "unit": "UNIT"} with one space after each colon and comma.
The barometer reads {"value": 1044, "unit": "hPa"}
